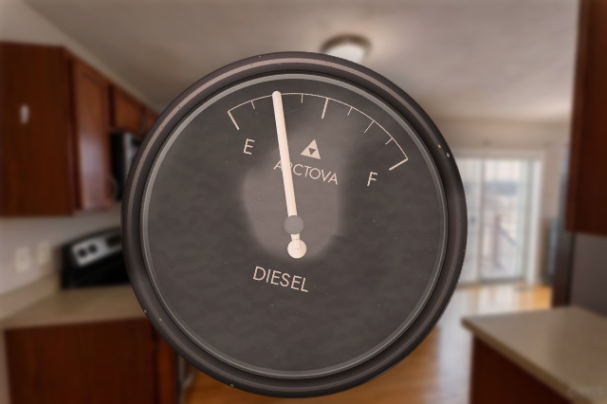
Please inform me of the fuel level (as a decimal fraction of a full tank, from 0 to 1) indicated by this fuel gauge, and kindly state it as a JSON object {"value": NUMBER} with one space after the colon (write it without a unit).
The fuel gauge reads {"value": 0.25}
